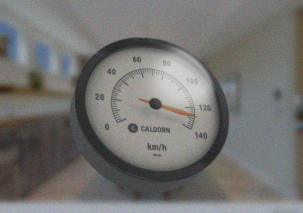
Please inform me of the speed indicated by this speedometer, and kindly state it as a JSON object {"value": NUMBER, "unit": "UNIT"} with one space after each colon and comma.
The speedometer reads {"value": 130, "unit": "km/h"}
